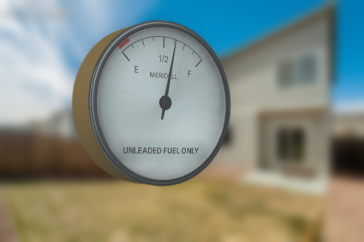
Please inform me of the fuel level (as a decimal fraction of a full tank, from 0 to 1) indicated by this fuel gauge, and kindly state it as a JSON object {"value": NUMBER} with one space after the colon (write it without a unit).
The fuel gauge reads {"value": 0.625}
